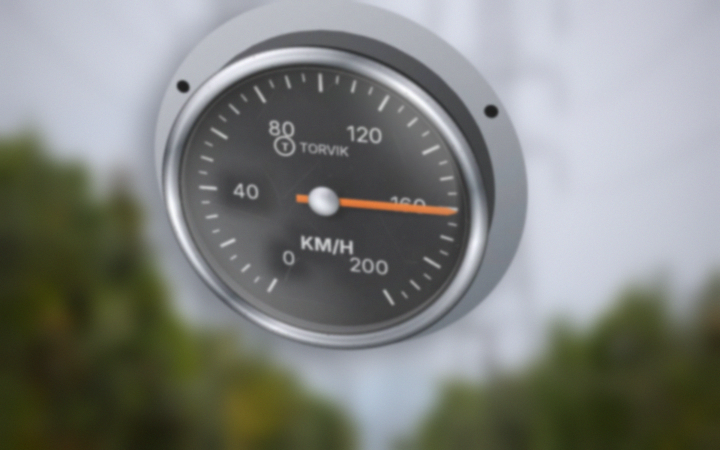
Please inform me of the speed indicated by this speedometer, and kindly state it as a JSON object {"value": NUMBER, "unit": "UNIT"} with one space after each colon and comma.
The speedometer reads {"value": 160, "unit": "km/h"}
